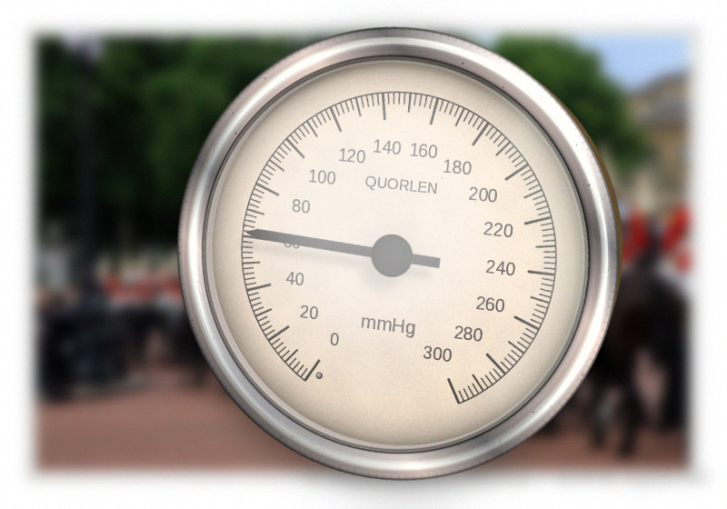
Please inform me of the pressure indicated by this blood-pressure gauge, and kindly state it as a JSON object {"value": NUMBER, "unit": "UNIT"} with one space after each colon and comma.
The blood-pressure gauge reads {"value": 62, "unit": "mmHg"}
